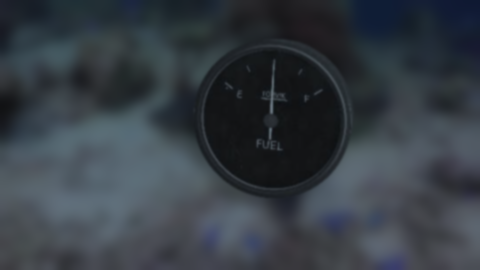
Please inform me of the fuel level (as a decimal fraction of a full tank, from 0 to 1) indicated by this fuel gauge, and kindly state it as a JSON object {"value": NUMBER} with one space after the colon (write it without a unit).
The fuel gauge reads {"value": 0.5}
